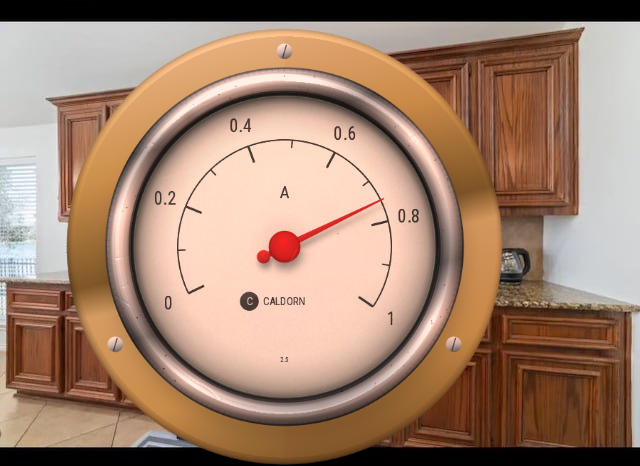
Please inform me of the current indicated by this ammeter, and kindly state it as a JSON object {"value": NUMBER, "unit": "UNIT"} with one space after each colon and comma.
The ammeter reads {"value": 0.75, "unit": "A"}
